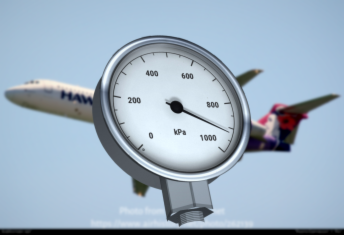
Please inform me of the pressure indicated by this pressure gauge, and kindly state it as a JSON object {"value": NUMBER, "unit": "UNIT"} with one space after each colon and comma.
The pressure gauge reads {"value": 925, "unit": "kPa"}
